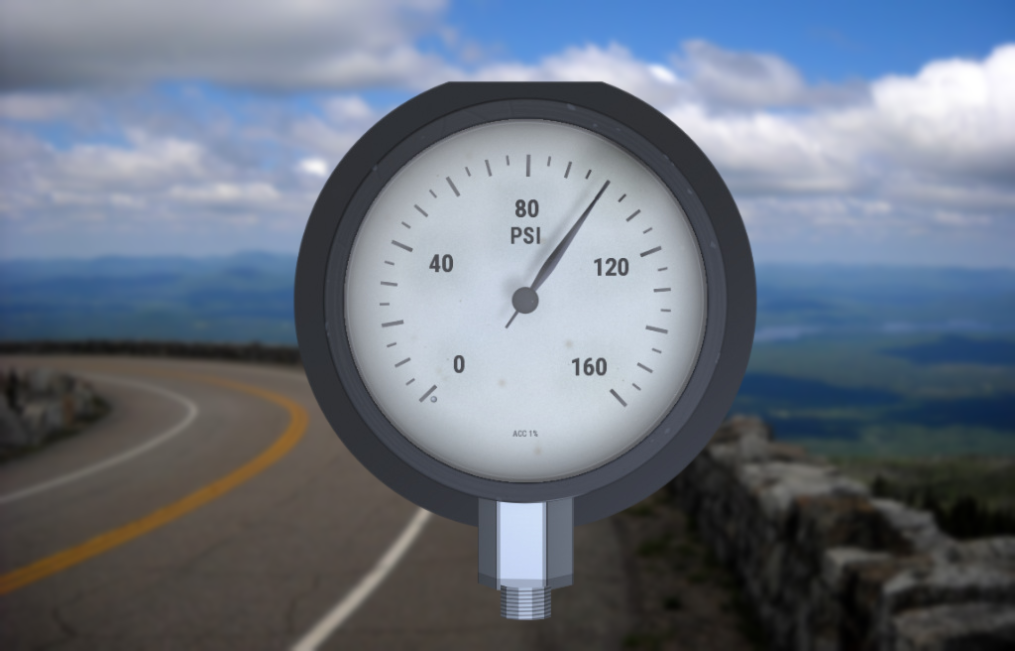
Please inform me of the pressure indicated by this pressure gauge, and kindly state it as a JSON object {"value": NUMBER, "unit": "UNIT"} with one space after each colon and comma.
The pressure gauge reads {"value": 100, "unit": "psi"}
